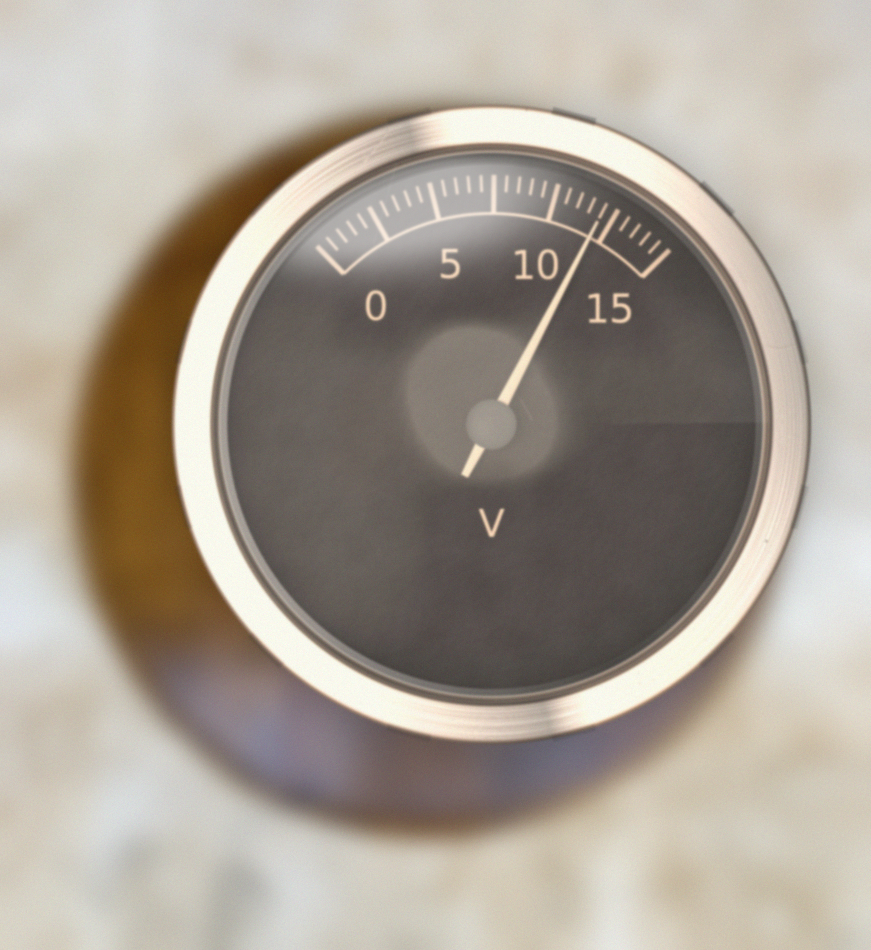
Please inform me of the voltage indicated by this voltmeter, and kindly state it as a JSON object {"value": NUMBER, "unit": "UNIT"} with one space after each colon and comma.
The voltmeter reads {"value": 12, "unit": "V"}
